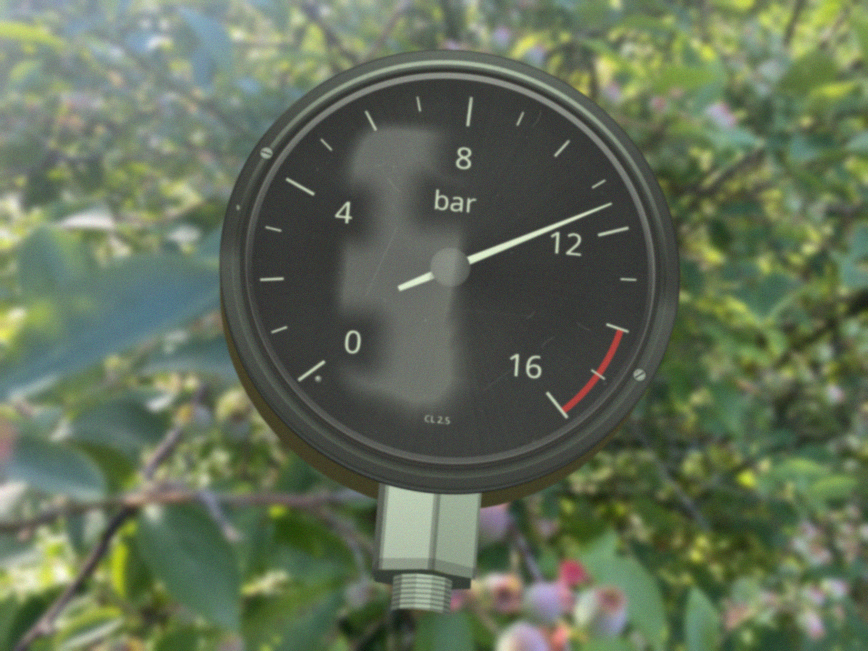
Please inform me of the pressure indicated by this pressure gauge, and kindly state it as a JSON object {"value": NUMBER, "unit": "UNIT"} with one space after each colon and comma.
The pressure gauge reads {"value": 11.5, "unit": "bar"}
